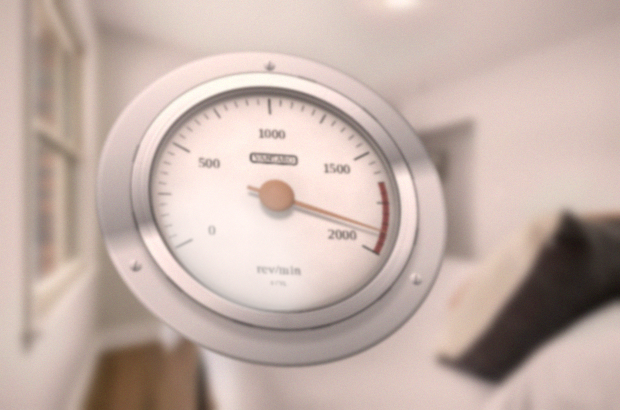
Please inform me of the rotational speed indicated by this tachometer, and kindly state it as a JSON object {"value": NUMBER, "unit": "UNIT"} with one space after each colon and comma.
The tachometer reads {"value": 1900, "unit": "rpm"}
